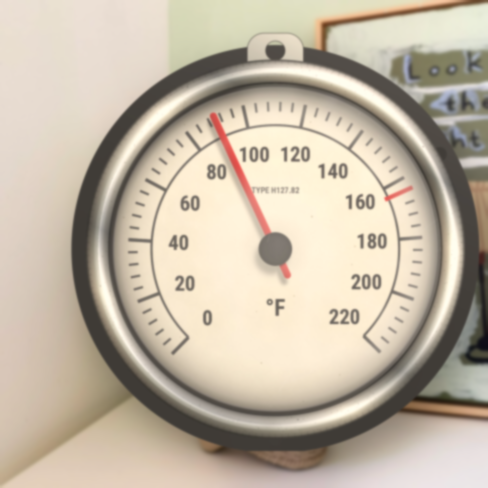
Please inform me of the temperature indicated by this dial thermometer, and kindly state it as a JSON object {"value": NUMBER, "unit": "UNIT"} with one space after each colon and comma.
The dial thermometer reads {"value": 90, "unit": "°F"}
